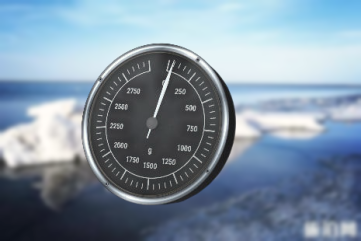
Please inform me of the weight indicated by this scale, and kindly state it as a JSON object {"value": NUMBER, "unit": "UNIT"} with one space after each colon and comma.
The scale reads {"value": 50, "unit": "g"}
